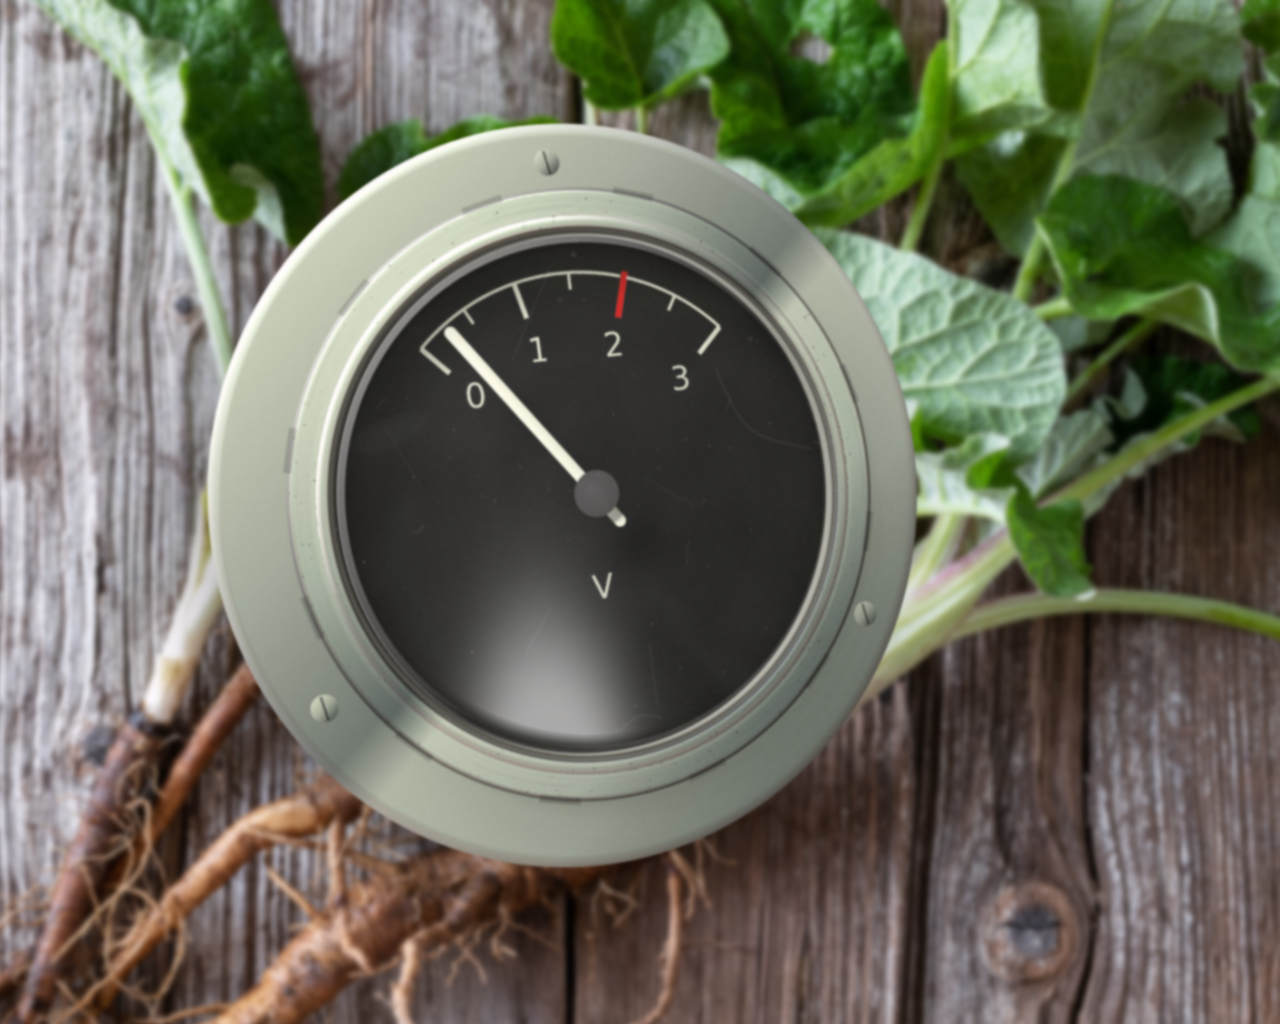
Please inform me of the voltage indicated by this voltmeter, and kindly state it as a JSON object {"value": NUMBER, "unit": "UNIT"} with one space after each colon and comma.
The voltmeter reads {"value": 0.25, "unit": "V"}
